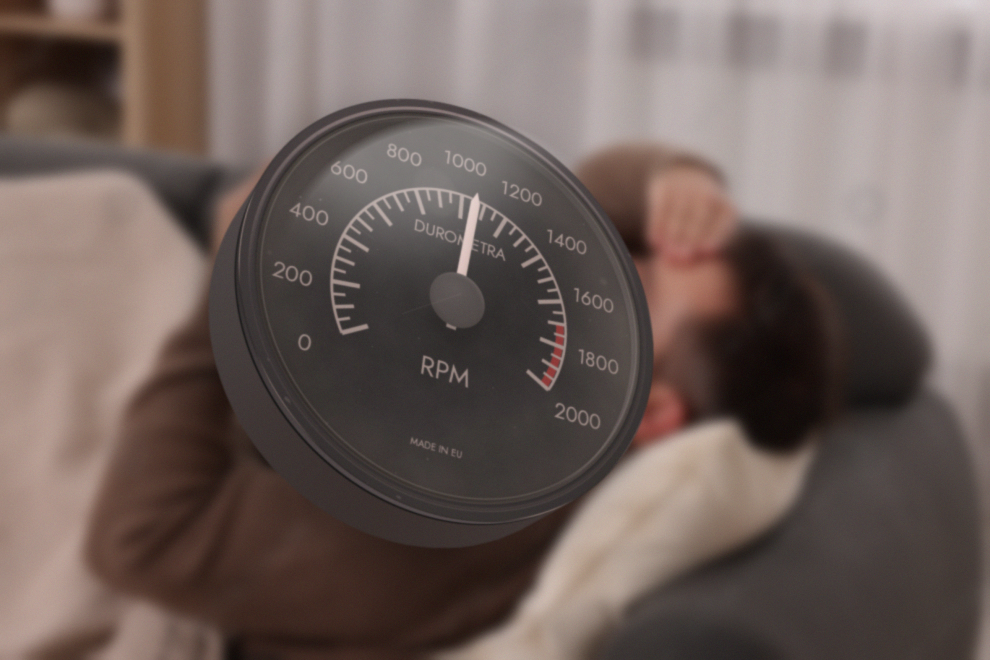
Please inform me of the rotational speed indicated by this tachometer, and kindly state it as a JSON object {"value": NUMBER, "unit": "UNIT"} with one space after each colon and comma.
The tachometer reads {"value": 1050, "unit": "rpm"}
